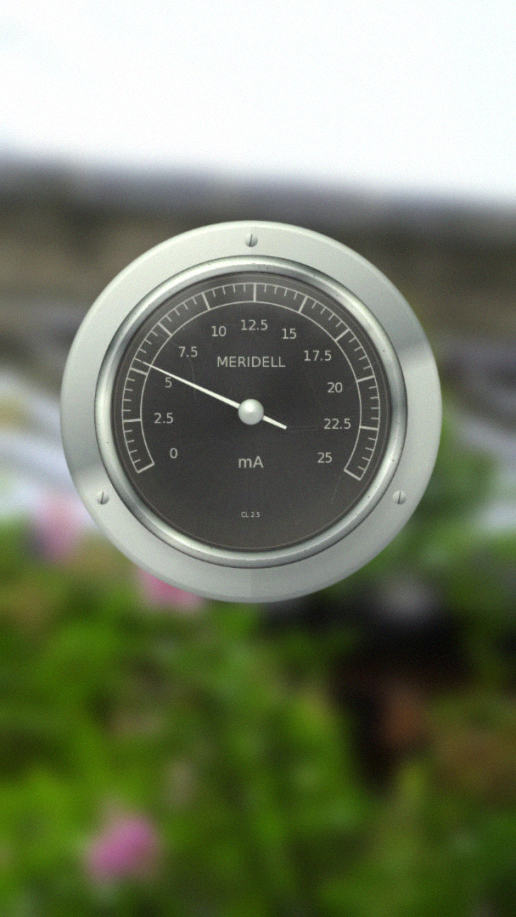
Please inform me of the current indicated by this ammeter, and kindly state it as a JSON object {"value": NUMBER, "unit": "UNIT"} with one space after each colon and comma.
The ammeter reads {"value": 5.5, "unit": "mA"}
